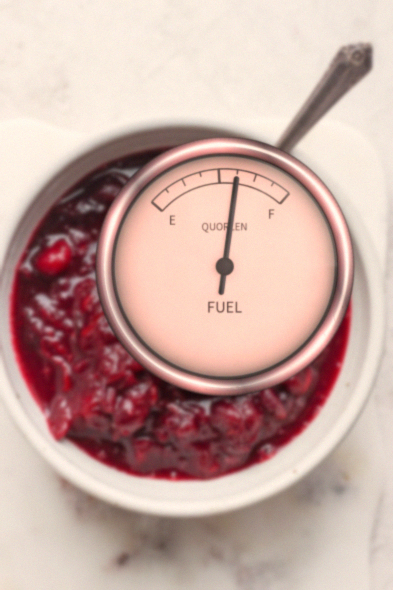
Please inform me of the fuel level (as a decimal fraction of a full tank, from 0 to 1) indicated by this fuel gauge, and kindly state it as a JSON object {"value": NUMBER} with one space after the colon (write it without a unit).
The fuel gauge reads {"value": 0.625}
